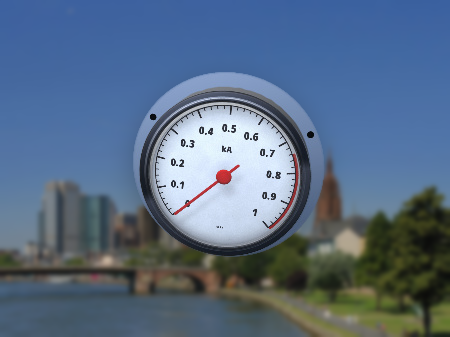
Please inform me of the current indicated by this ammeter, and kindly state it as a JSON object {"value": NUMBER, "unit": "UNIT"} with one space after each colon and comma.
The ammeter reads {"value": 0, "unit": "kA"}
